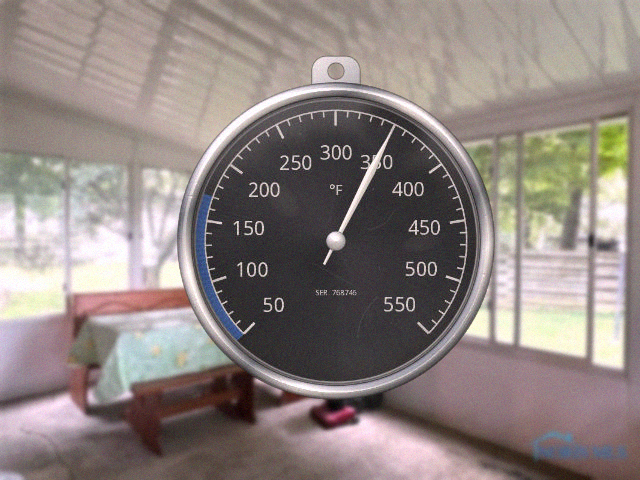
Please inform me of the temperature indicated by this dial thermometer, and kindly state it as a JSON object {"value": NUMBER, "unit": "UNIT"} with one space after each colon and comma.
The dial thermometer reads {"value": 350, "unit": "°F"}
